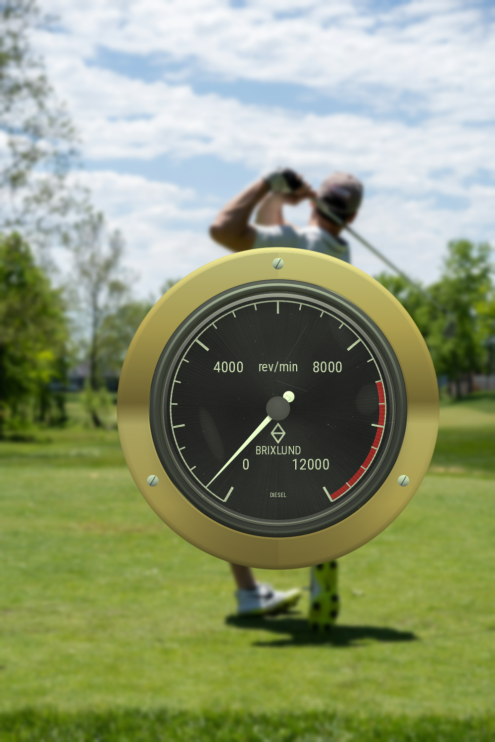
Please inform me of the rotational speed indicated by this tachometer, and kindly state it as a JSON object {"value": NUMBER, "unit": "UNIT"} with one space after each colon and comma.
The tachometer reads {"value": 500, "unit": "rpm"}
